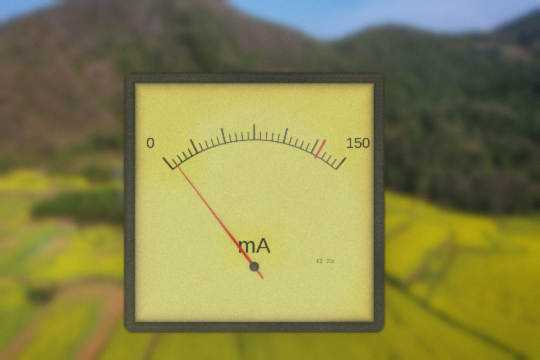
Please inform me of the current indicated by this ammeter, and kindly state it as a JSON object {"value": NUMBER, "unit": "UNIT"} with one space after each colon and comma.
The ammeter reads {"value": 5, "unit": "mA"}
